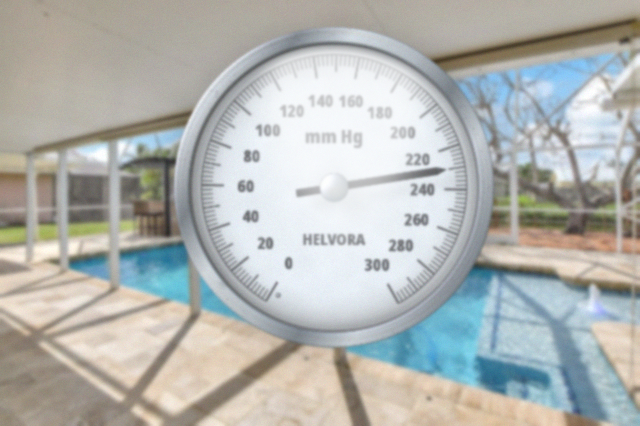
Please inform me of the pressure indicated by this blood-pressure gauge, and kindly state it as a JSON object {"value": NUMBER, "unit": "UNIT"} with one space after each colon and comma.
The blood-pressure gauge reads {"value": 230, "unit": "mmHg"}
